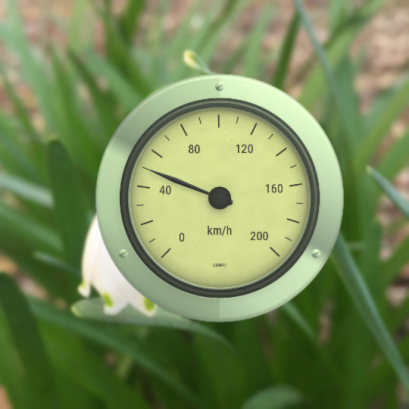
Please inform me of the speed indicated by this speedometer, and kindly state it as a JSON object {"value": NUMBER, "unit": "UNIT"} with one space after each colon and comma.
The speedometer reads {"value": 50, "unit": "km/h"}
